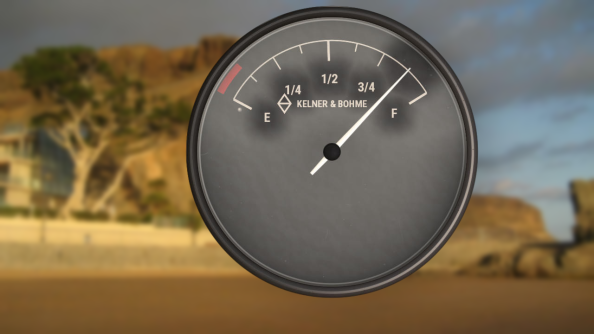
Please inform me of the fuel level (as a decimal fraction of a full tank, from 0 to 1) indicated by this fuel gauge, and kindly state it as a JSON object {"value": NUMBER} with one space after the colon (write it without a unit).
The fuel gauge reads {"value": 0.875}
